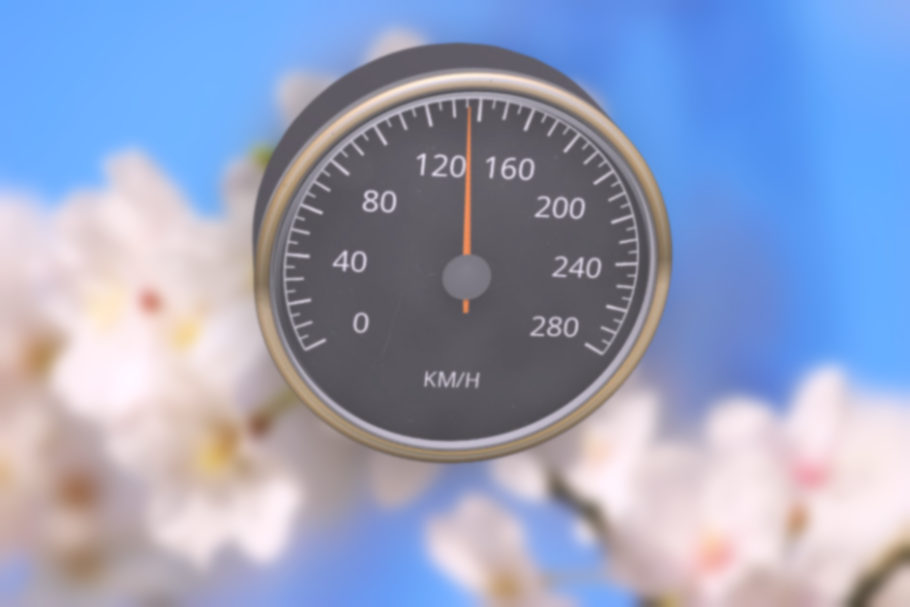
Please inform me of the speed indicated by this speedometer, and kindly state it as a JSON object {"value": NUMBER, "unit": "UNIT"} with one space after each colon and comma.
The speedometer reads {"value": 135, "unit": "km/h"}
